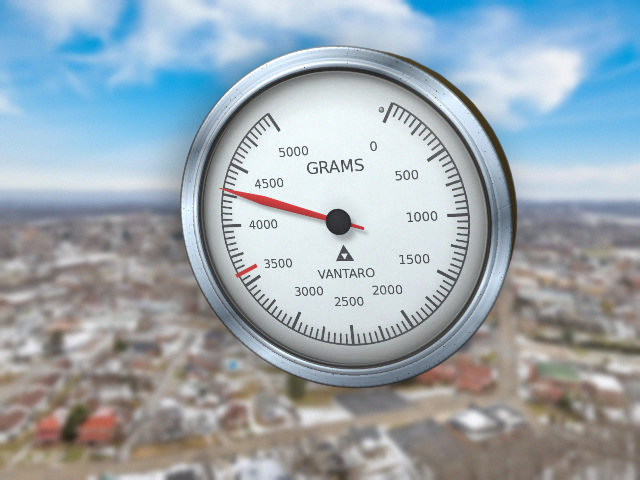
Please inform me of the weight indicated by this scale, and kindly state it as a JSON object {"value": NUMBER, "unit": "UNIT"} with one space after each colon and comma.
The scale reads {"value": 4300, "unit": "g"}
